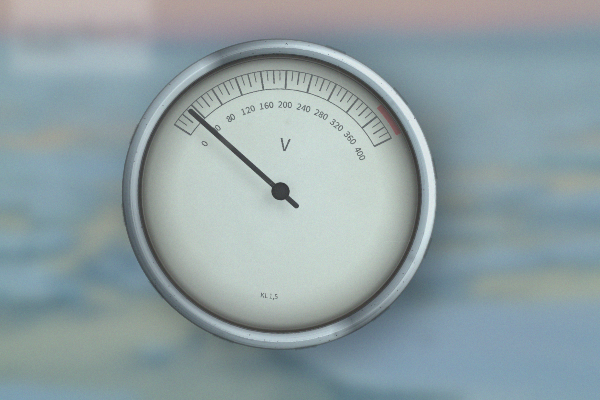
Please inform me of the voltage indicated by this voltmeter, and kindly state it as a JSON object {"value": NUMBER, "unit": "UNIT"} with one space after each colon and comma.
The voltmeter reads {"value": 30, "unit": "V"}
